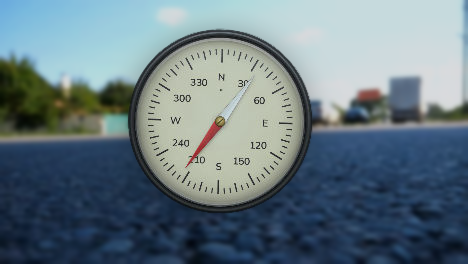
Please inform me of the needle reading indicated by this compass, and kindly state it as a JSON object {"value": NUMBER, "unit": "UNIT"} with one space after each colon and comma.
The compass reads {"value": 215, "unit": "°"}
